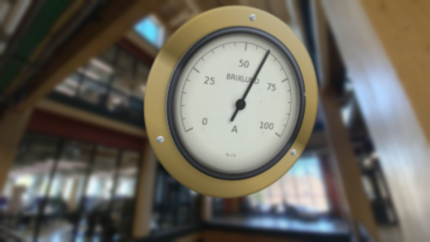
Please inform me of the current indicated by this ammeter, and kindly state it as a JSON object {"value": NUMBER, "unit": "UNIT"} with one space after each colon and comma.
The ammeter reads {"value": 60, "unit": "A"}
